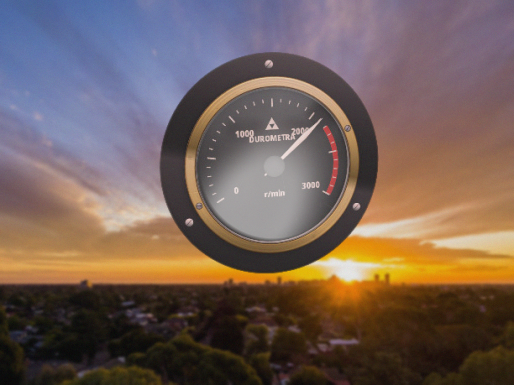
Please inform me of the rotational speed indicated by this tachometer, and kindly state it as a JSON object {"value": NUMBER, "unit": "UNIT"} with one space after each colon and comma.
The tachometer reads {"value": 2100, "unit": "rpm"}
